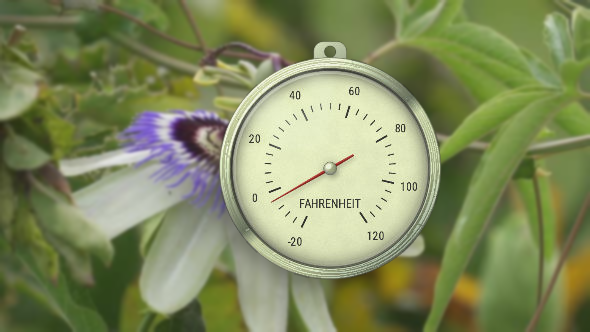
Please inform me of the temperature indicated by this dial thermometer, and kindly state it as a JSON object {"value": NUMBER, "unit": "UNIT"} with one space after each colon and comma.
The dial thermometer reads {"value": -4, "unit": "°F"}
